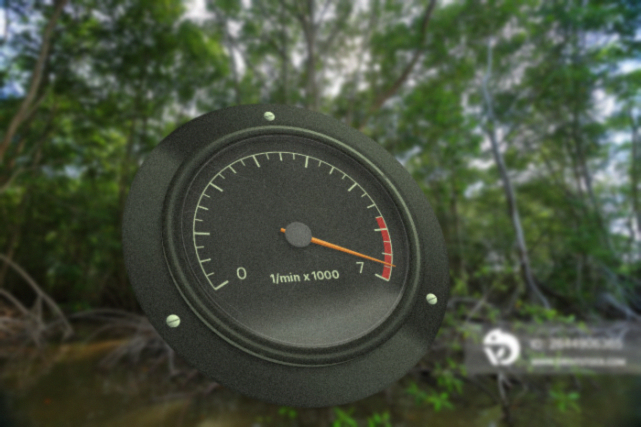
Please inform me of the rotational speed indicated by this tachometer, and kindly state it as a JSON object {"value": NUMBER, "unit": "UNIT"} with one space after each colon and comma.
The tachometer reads {"value": 6750, "unit": "rpm"}
